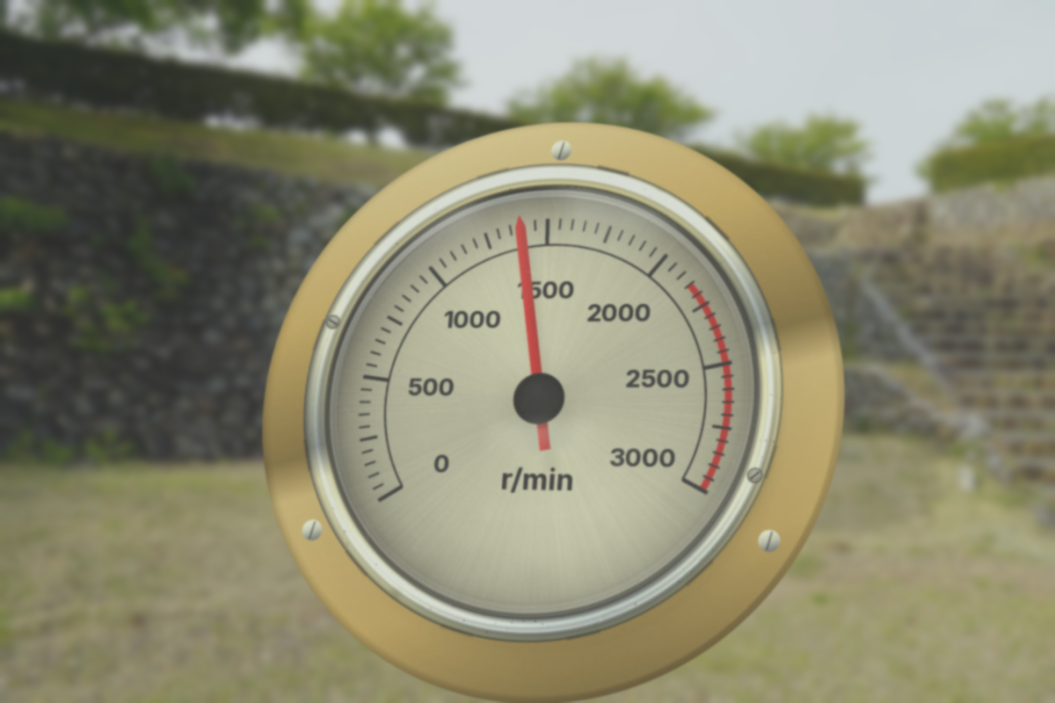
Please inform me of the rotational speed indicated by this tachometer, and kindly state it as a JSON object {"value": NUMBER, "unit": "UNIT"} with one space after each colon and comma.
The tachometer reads {"value": 1400, "unit": "rpm"}
